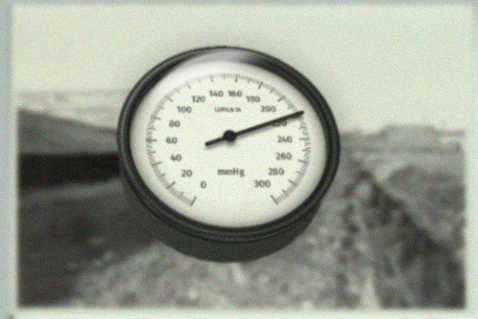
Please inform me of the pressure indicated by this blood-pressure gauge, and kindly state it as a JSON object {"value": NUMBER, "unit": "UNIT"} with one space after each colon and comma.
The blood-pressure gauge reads {"value": 220, "unit": "mmHg"}
